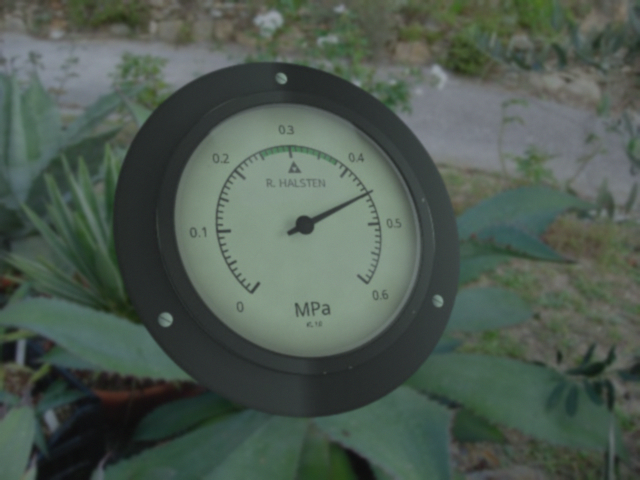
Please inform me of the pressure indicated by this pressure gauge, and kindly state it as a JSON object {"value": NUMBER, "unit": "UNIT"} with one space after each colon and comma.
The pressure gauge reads {"value": 0.45, "unit": "MPa"}
